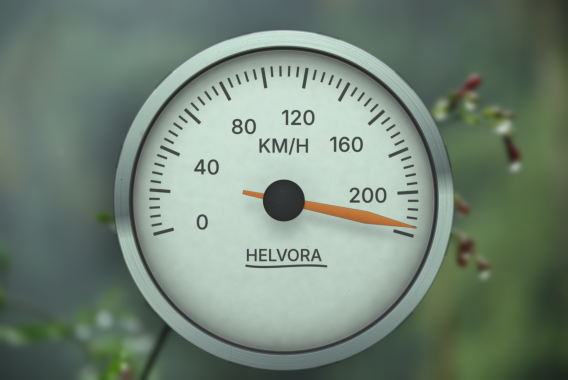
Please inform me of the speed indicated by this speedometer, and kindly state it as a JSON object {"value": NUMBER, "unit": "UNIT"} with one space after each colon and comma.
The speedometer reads {"value": 216, "unit": "km/h"}
